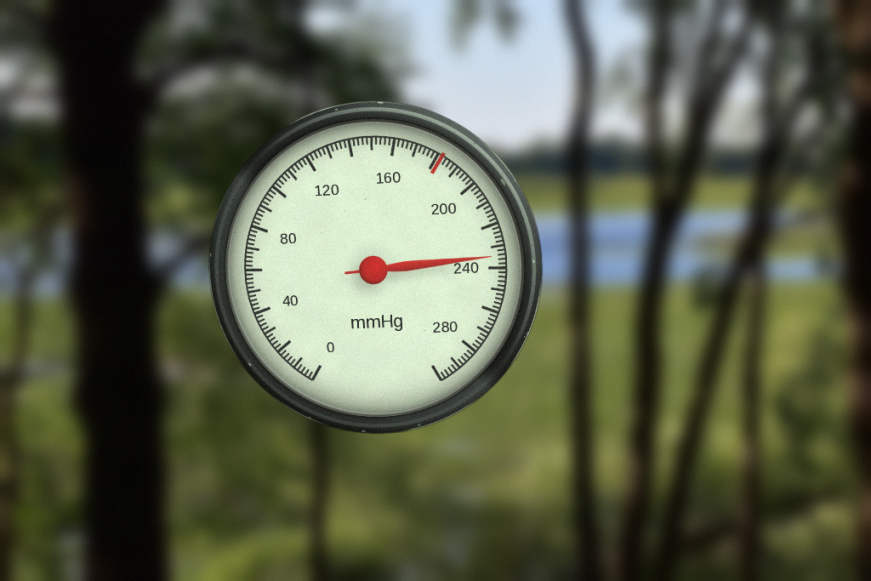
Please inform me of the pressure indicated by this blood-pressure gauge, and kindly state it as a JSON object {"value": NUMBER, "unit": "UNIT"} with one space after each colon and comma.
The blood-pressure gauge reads {"value": 234, "unit": "mmHg"}
